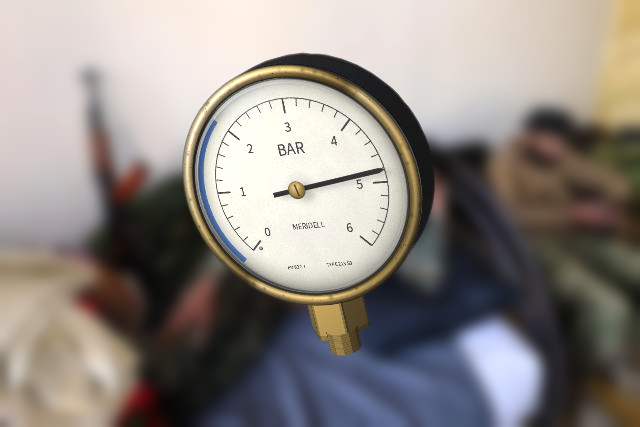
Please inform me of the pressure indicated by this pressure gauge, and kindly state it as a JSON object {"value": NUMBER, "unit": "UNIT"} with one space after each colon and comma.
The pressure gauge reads {"value": 4.8, "unit": "bar"}
